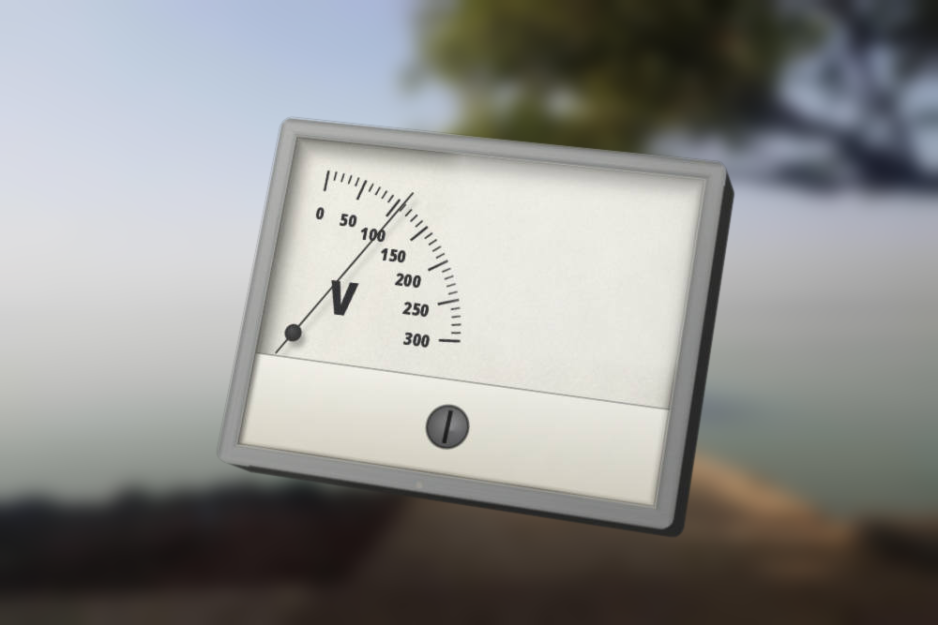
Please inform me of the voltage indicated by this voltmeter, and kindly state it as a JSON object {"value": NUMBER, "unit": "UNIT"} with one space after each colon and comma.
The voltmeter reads {"value": 110, "unit": "V"}
